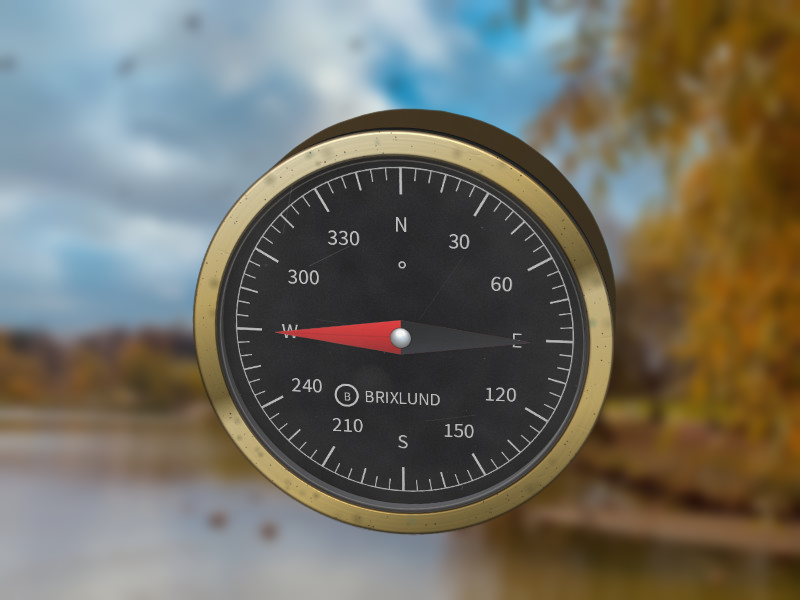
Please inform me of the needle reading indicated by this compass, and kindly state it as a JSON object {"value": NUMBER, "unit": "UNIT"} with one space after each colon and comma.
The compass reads {"value": 270, "unit": "°"}
